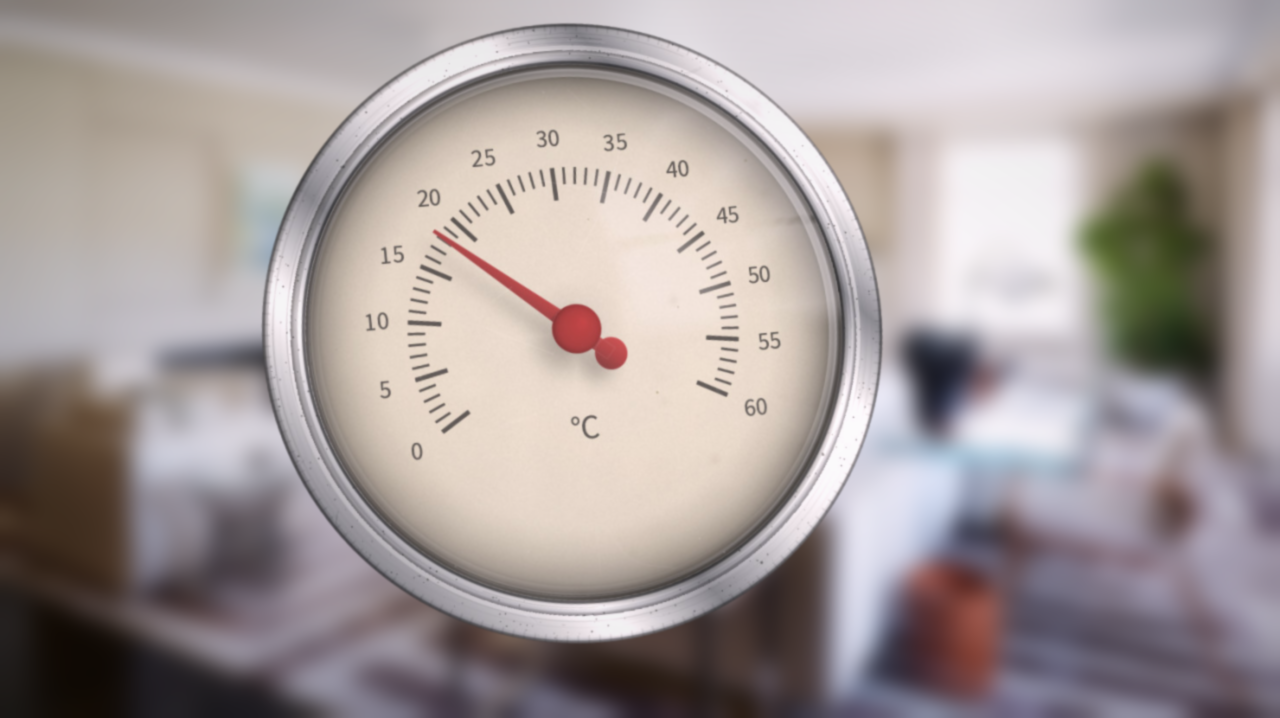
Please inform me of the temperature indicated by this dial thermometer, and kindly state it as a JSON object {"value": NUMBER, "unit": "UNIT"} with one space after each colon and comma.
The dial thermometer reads {"value": 18, "unit": "°C"}
